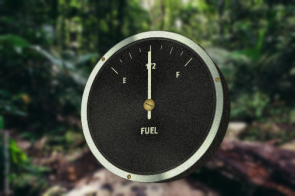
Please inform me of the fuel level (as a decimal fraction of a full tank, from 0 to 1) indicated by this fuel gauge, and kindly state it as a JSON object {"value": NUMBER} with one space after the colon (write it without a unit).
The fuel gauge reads {"value": 0.5}
